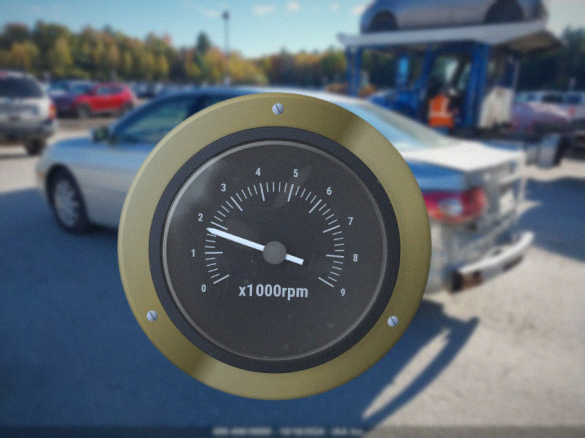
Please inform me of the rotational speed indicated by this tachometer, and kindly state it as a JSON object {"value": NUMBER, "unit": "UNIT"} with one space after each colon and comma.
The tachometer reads {"value": 1800, "unit": "rpm"}
